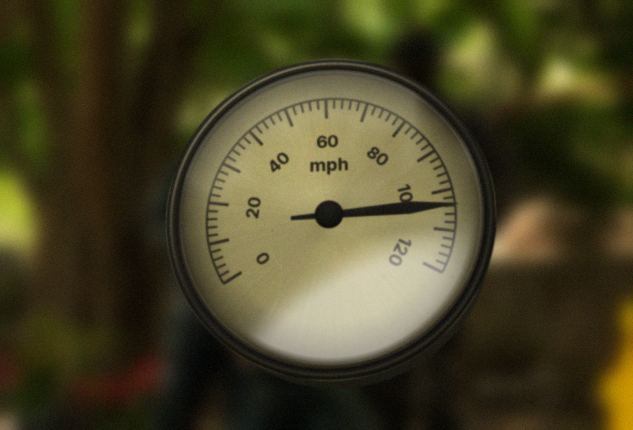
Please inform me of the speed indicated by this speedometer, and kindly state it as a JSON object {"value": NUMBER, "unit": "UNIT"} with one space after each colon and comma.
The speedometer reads {"value": 104, "unit": "mph"}
